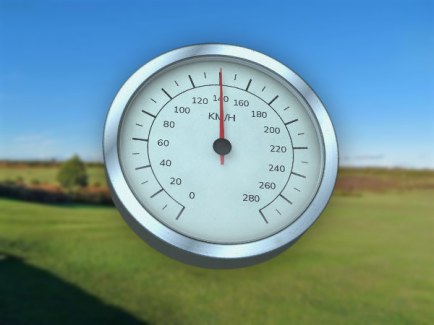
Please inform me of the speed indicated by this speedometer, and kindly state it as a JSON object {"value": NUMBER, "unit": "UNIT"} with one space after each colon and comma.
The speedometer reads {"value": 140, "unit": "km/h"}
